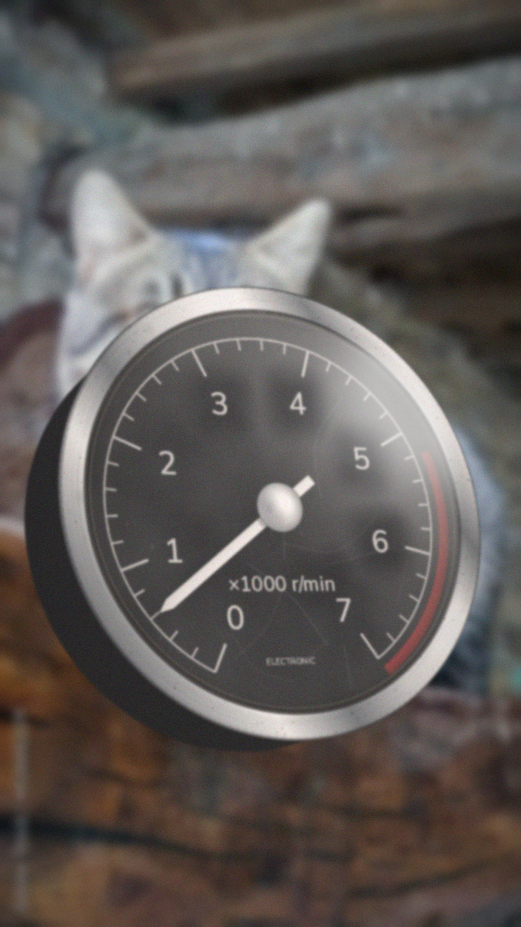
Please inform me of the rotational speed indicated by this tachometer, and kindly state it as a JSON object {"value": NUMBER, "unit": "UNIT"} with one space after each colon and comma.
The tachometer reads {"value": 600, "unit": "rpm"}
